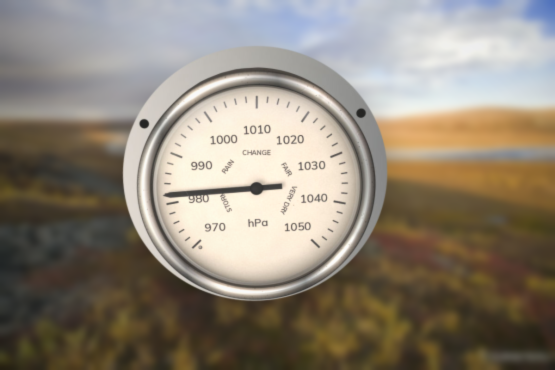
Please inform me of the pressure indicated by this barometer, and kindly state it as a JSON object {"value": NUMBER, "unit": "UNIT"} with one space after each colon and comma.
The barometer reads {"value": 982, "unit": "hPa"}
